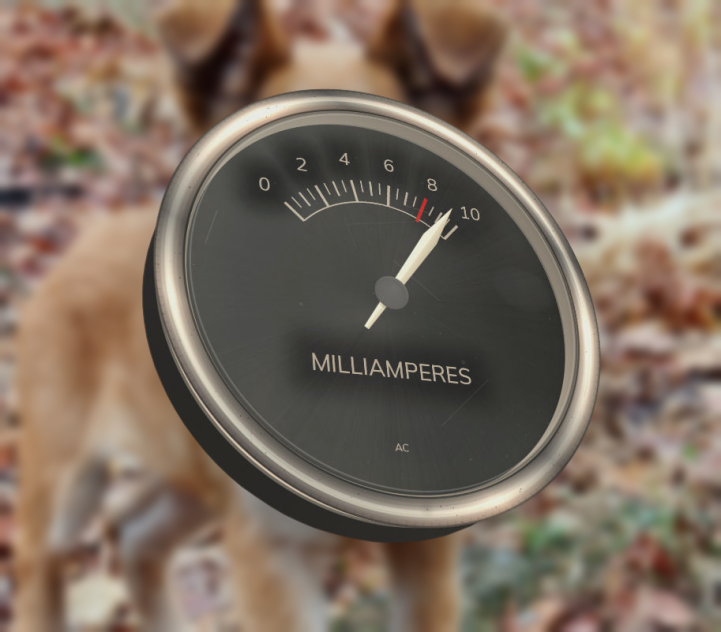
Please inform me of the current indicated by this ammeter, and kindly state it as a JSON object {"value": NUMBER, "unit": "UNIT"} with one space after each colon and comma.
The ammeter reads {"value": 9.25, "unit": "mA"}
